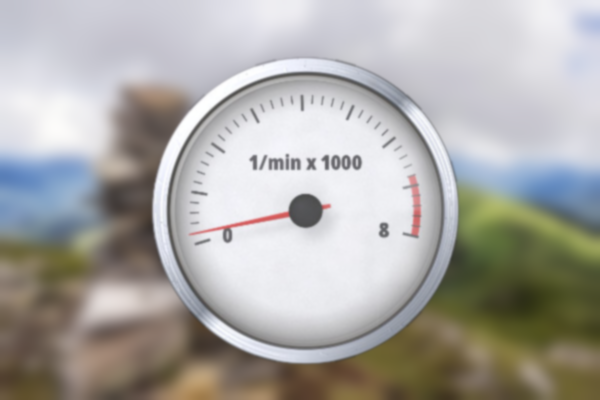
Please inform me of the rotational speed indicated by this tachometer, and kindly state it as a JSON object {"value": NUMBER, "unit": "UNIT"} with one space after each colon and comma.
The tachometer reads {"value": 200, "unit": "rpm"}
